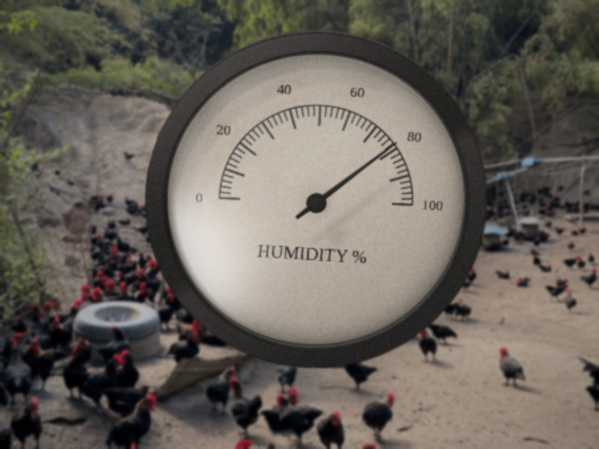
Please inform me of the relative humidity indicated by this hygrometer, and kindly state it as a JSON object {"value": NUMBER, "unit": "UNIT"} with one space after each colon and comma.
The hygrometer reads {"value": 78, "unit": "%"}
